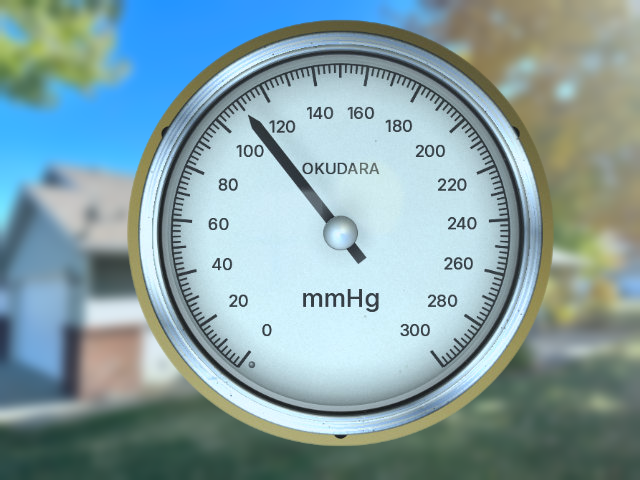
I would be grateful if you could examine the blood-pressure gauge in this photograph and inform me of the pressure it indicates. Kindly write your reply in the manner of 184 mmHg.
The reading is 110 mmHg
